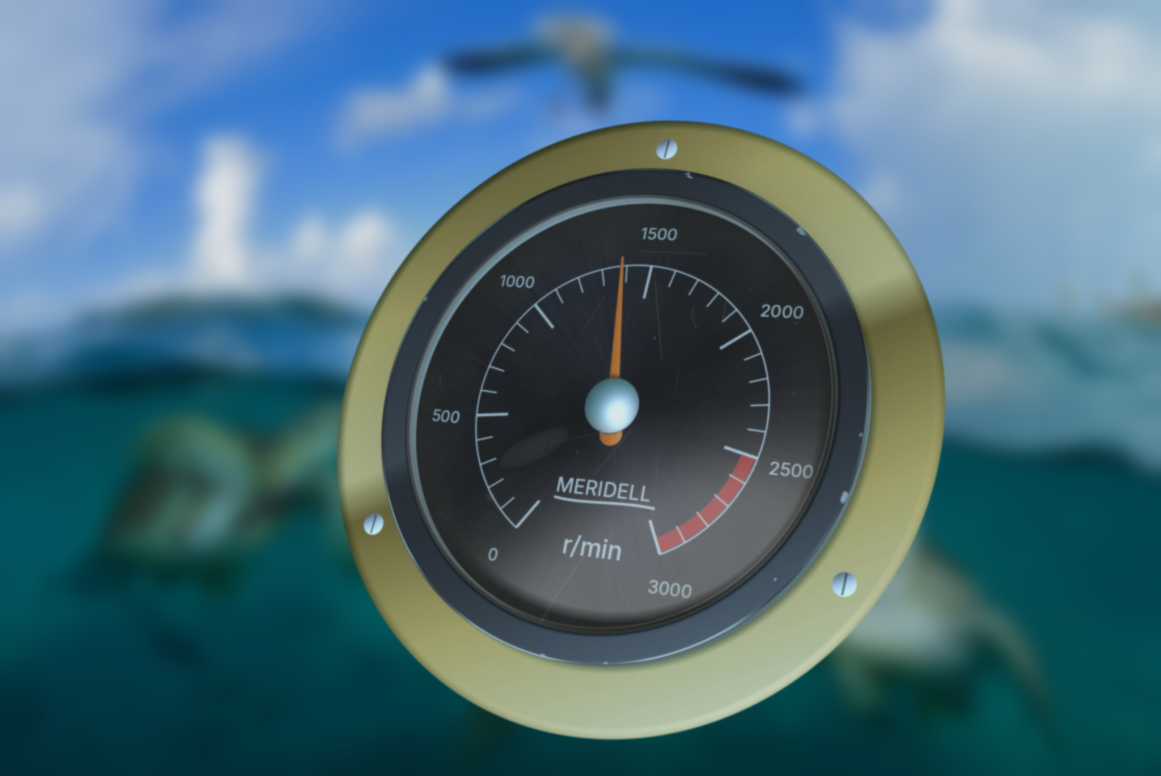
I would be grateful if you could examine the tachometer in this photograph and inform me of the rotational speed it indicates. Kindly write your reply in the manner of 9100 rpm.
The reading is 1400 rpm
